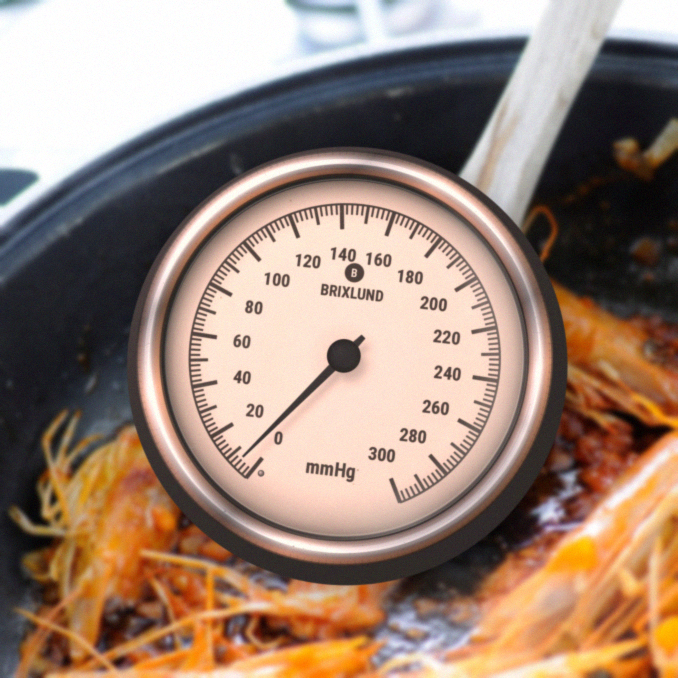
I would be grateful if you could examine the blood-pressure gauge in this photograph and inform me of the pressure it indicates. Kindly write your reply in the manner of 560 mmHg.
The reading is 6 mmHg
